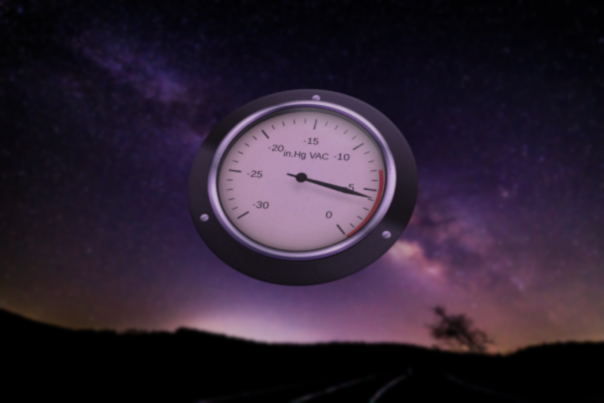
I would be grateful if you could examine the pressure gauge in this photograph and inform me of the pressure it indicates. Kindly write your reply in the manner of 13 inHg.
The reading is -4 inHg
